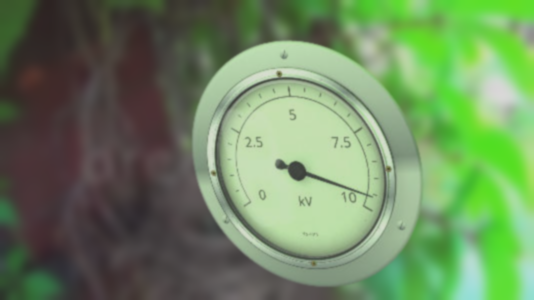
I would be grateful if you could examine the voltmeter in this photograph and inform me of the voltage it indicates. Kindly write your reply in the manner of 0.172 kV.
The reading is 9.5 kV
